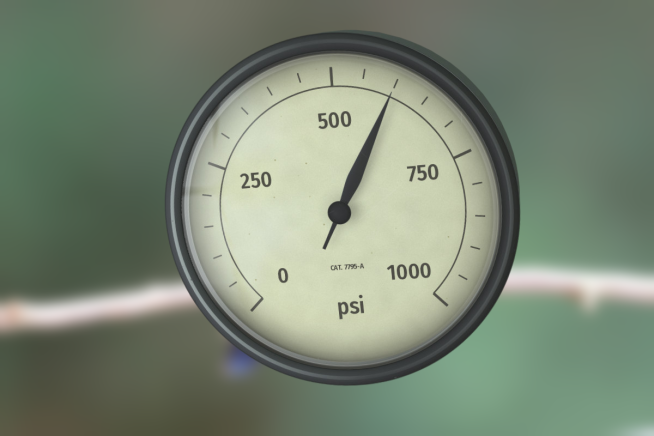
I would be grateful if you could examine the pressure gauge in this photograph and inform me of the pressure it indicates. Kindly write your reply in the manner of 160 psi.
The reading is 600 psi
